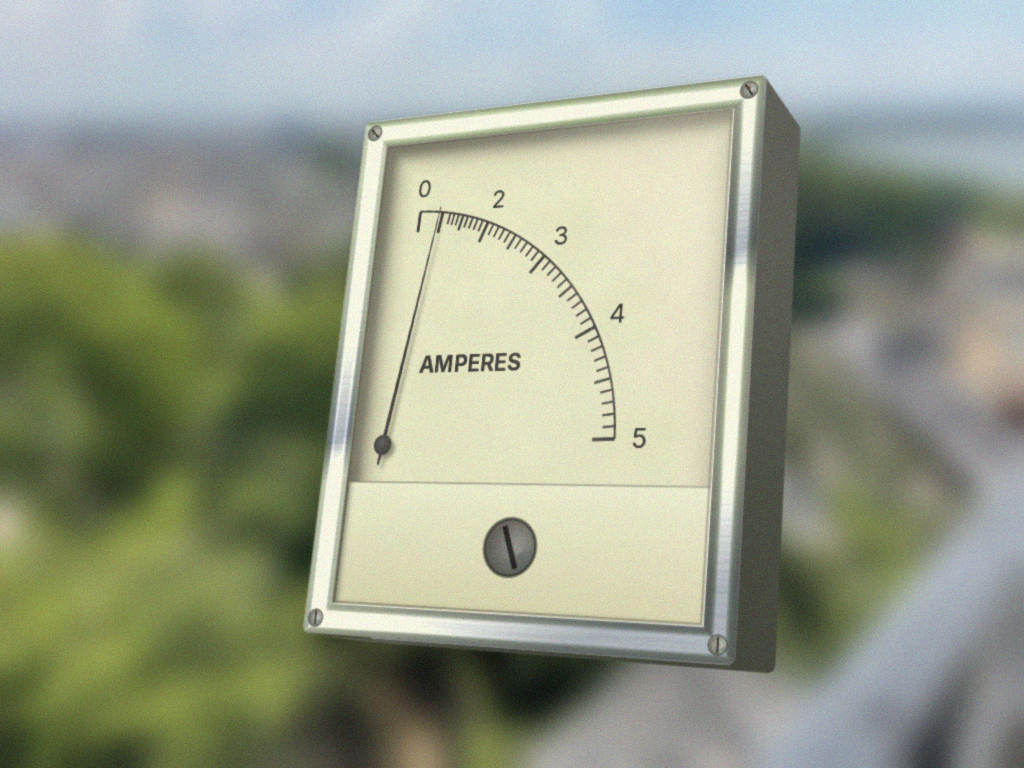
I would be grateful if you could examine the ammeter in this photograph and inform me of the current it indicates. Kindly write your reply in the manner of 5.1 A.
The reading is 1 A
